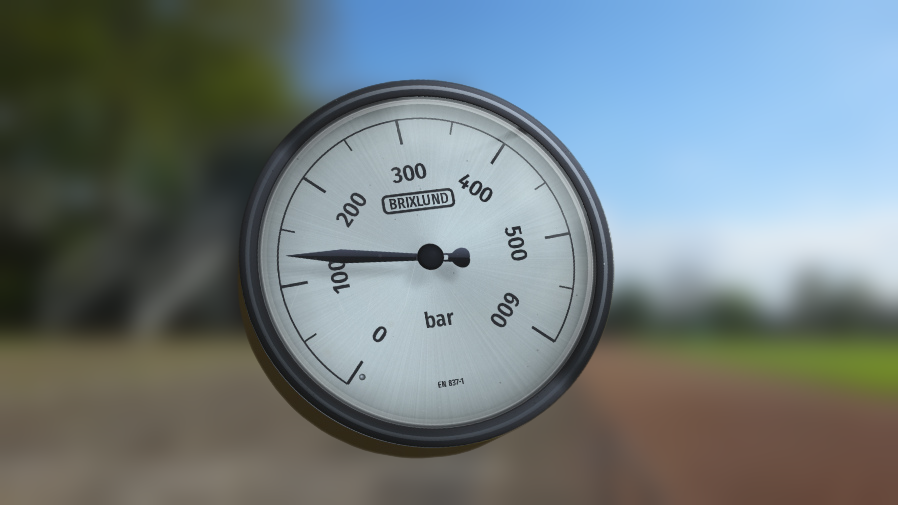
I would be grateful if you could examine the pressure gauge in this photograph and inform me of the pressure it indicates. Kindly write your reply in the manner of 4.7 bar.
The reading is 125 bar
